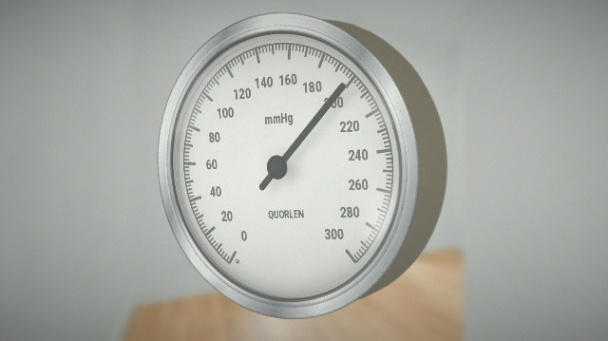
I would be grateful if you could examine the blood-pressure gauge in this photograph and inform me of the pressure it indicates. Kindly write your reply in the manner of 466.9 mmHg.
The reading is 200 mmHg
